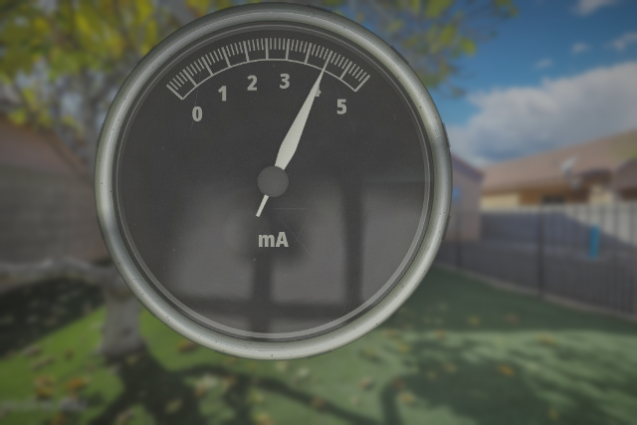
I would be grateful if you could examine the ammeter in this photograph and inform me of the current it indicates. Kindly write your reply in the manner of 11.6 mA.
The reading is 4 mA
